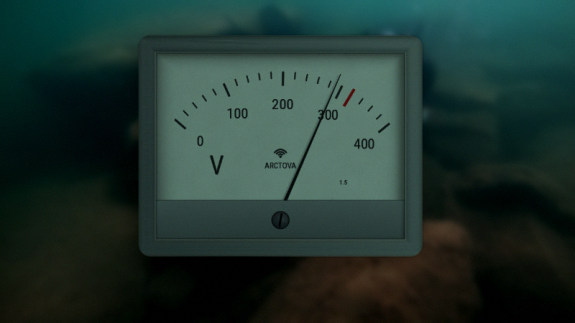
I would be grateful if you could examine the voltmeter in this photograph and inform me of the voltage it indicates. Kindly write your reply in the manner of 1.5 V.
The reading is 290 V
